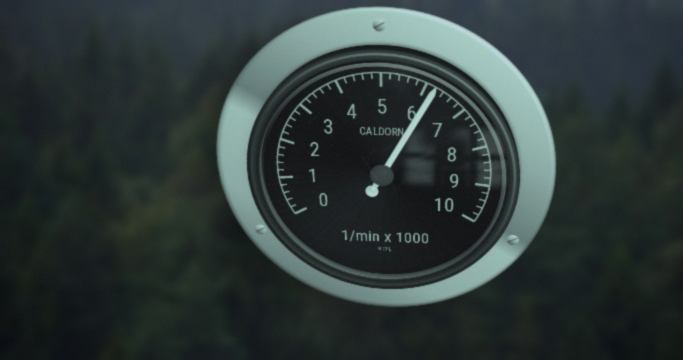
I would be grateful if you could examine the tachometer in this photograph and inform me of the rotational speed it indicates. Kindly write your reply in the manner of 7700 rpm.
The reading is 6200 rpm
